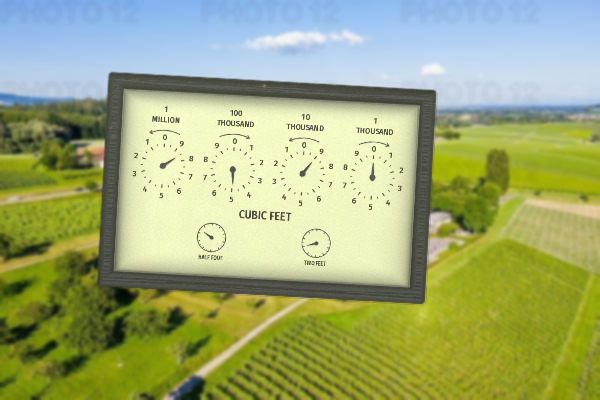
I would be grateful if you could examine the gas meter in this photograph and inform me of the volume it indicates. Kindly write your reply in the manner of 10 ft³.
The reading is 849000 ft³
